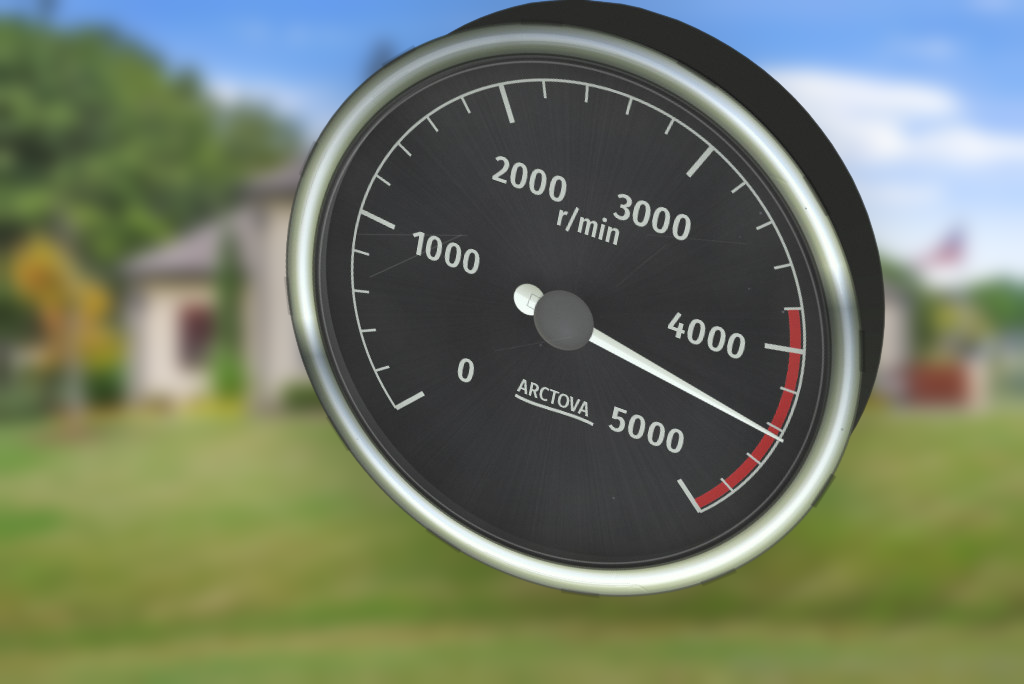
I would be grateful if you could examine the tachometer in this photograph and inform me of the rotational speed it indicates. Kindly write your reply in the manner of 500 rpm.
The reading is 4400 rpm
